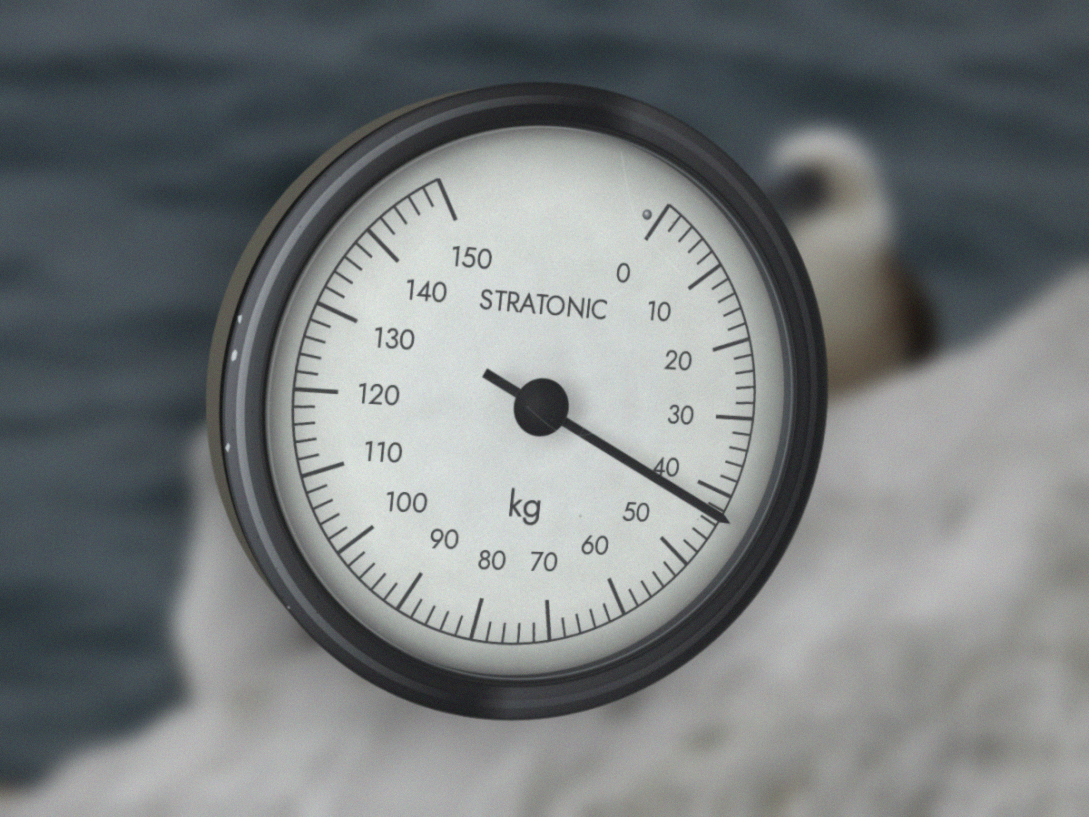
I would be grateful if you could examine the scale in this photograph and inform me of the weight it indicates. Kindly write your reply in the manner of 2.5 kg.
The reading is 43 kg
